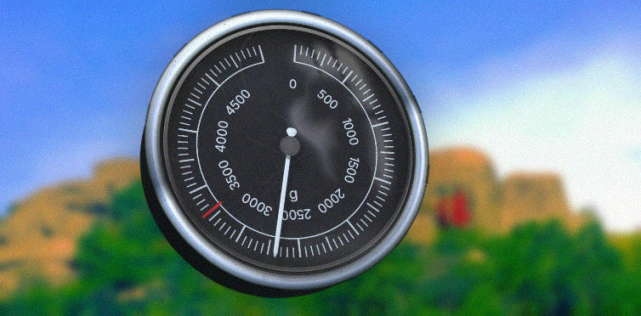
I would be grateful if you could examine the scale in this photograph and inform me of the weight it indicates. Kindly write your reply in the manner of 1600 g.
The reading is 2700 g
